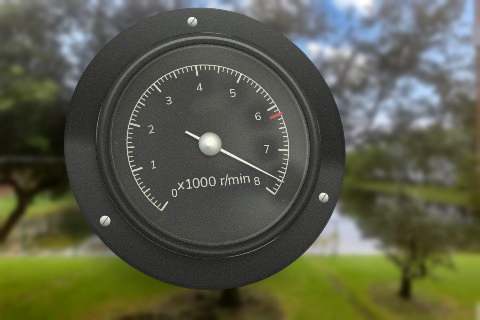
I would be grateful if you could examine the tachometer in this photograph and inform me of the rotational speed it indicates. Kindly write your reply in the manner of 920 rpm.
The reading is 7700 rpm
